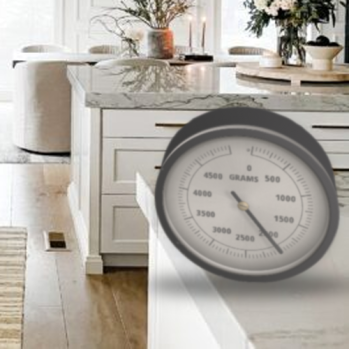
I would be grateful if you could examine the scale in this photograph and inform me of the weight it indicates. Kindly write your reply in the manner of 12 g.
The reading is 2000 g
